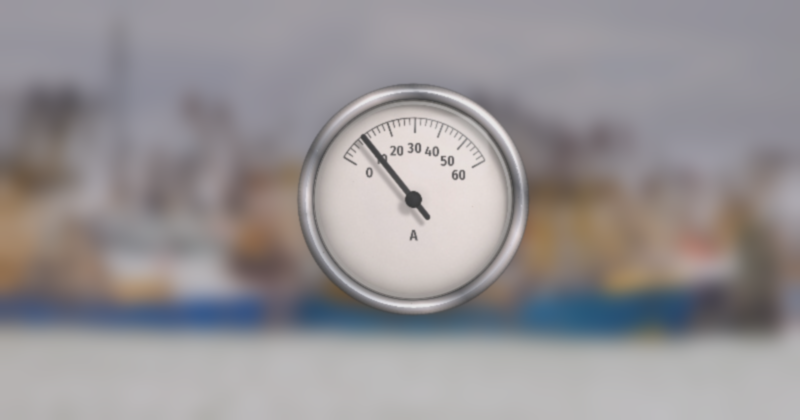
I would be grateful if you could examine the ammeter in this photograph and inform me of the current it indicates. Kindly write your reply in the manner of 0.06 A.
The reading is 10 A
